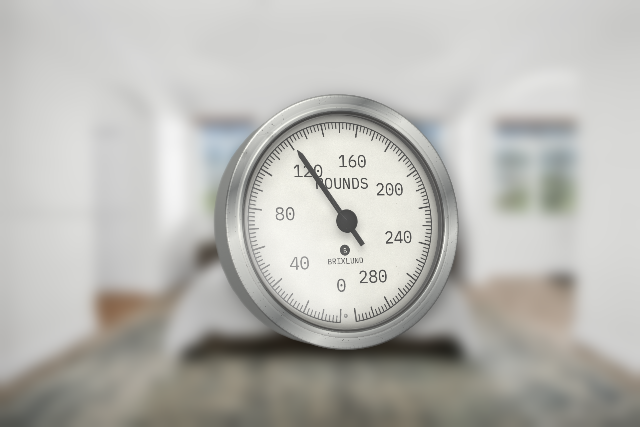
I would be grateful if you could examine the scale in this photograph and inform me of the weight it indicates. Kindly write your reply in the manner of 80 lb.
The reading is 120 lb
